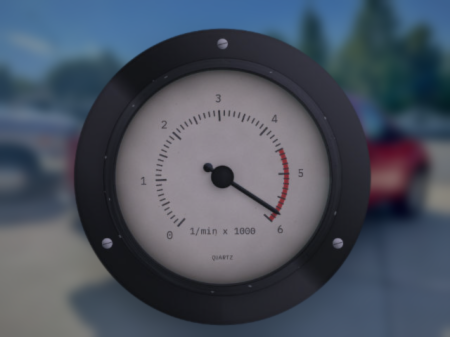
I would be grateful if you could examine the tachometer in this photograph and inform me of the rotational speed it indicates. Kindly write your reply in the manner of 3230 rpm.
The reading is 5800 rpm
